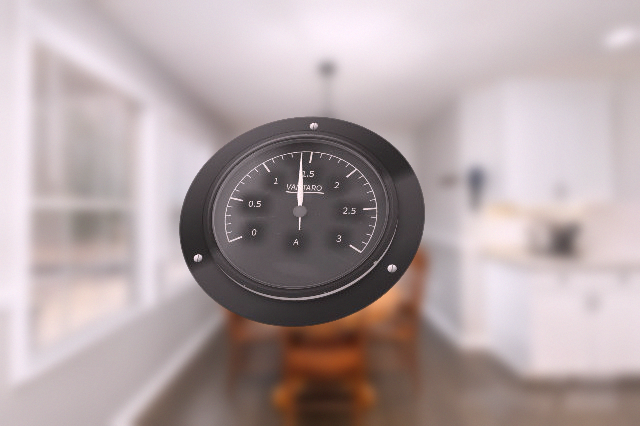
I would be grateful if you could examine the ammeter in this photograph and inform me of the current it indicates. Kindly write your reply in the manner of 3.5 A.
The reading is 1.4 A
